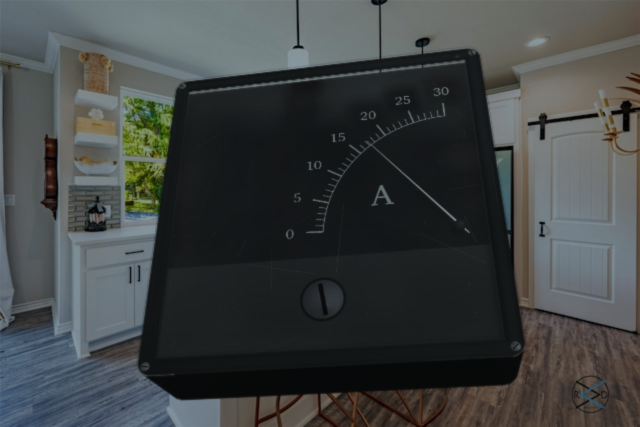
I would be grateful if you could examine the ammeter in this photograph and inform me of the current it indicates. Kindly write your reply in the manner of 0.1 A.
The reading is 17 A
